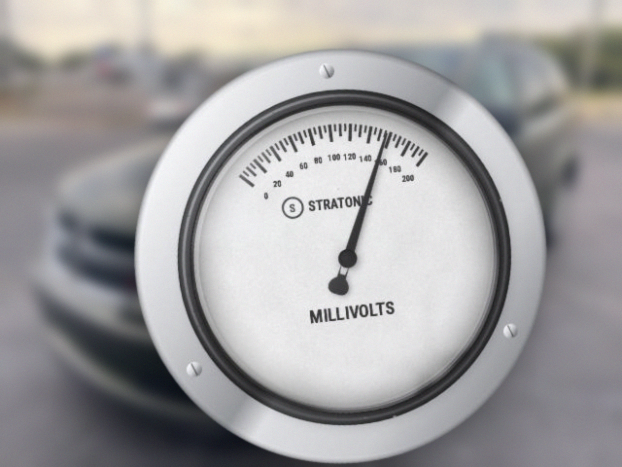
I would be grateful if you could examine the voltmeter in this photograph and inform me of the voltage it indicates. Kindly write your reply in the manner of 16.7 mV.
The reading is 155 mV
